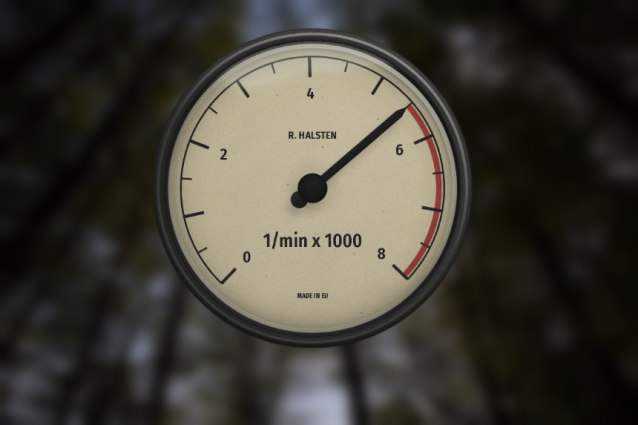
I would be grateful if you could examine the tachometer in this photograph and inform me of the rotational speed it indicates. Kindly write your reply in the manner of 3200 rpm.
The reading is 5500 rpm
